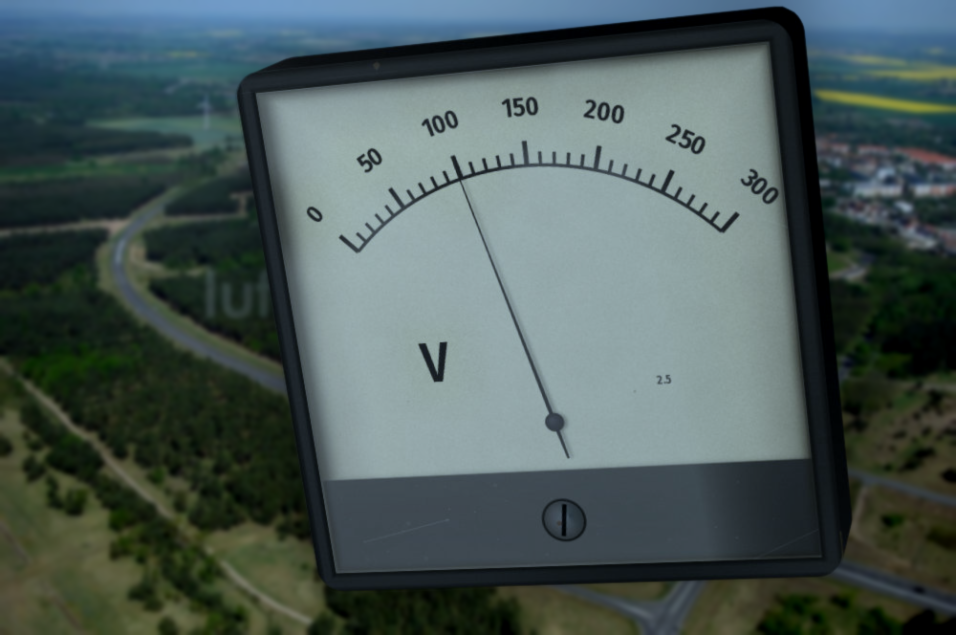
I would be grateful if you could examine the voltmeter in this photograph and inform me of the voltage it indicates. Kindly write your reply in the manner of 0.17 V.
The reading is 100 V
